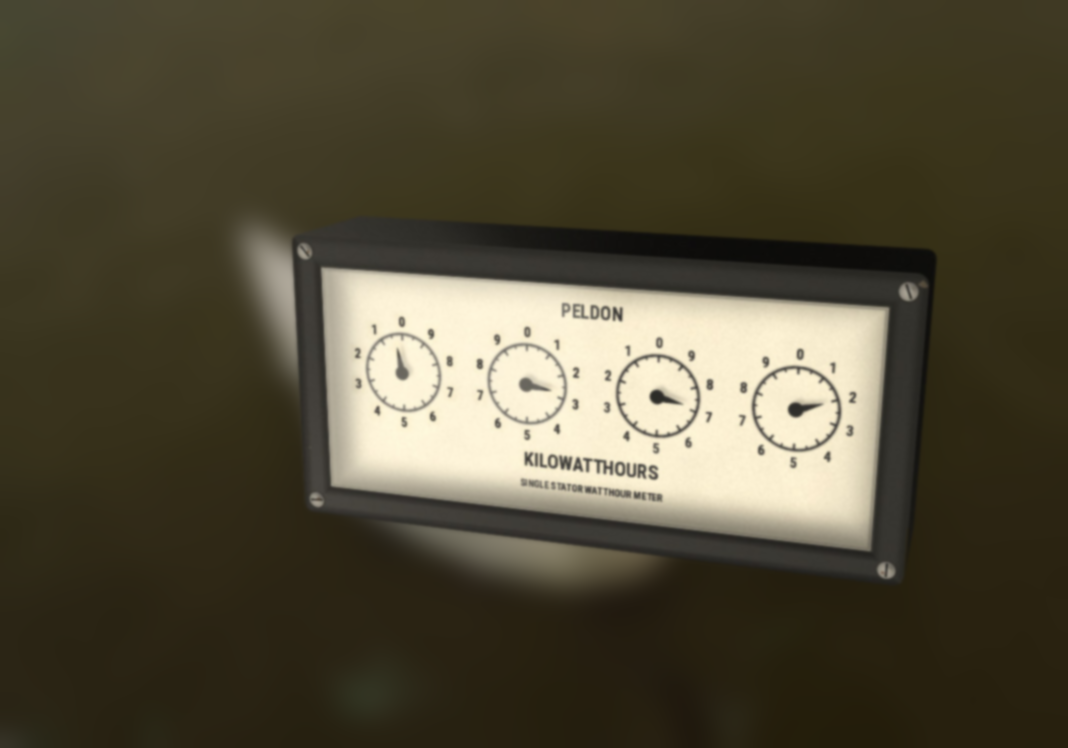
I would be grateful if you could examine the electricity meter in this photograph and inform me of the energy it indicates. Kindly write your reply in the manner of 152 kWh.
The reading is 272 kWh
